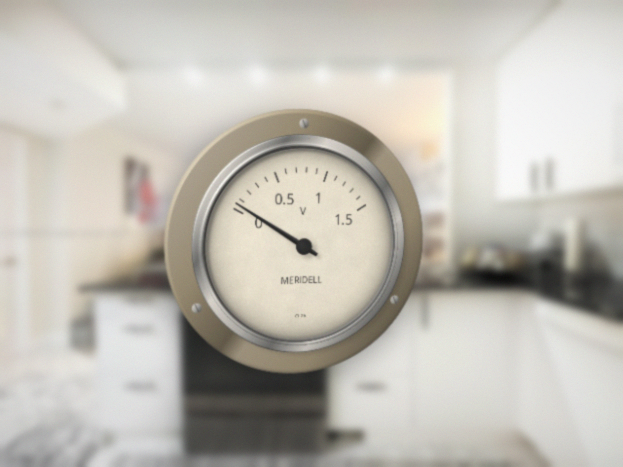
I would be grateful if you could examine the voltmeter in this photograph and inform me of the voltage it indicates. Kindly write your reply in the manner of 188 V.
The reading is 0.05 V
